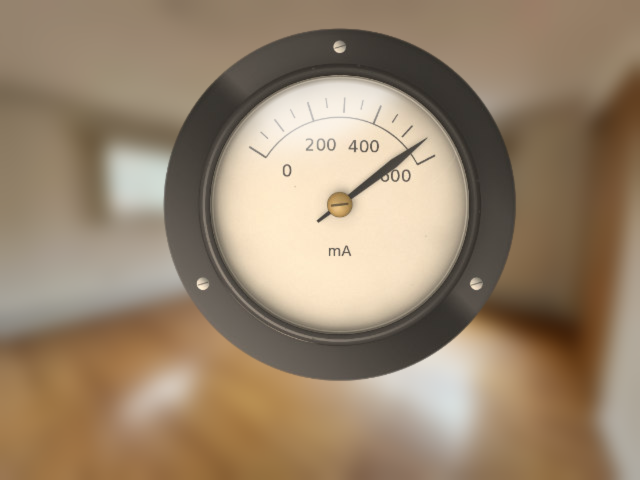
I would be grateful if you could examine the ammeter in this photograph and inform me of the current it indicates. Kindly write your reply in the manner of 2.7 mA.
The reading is 550 mA
